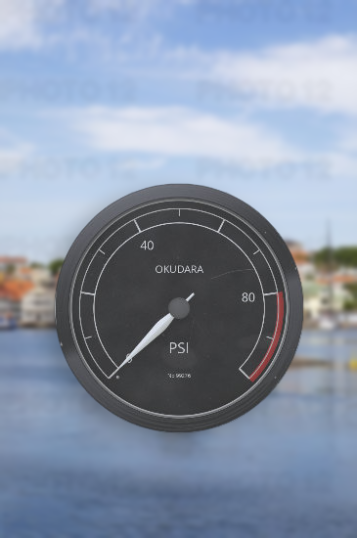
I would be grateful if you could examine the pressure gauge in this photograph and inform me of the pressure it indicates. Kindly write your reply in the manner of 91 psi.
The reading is 0 psi
